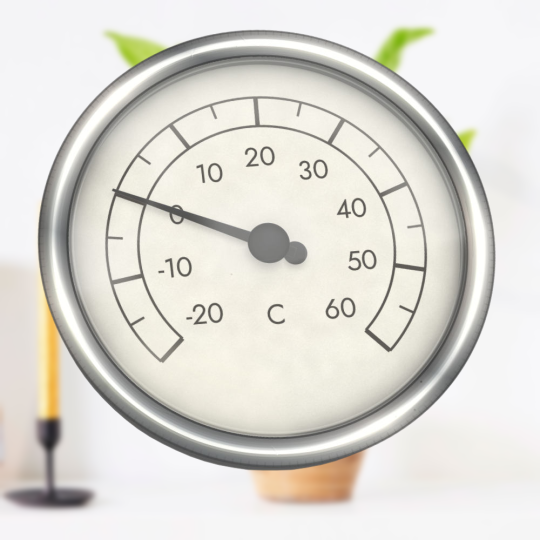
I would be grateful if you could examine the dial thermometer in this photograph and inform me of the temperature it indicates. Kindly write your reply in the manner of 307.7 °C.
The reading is 0 °C
